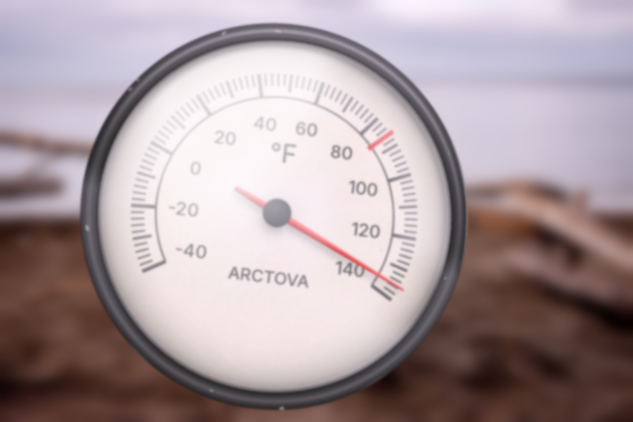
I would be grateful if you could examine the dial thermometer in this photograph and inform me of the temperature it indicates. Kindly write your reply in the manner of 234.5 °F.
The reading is 136 °F
